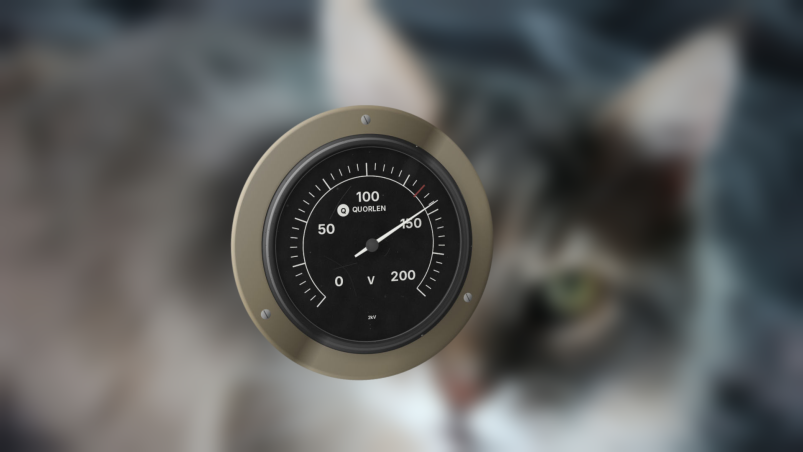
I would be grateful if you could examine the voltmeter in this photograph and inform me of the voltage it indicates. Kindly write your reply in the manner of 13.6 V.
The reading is 145 V
